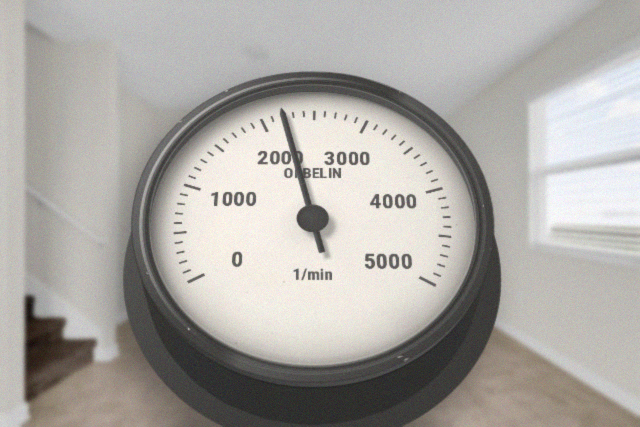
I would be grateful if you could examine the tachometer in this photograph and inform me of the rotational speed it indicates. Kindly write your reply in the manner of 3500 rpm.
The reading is 2200 rpm
